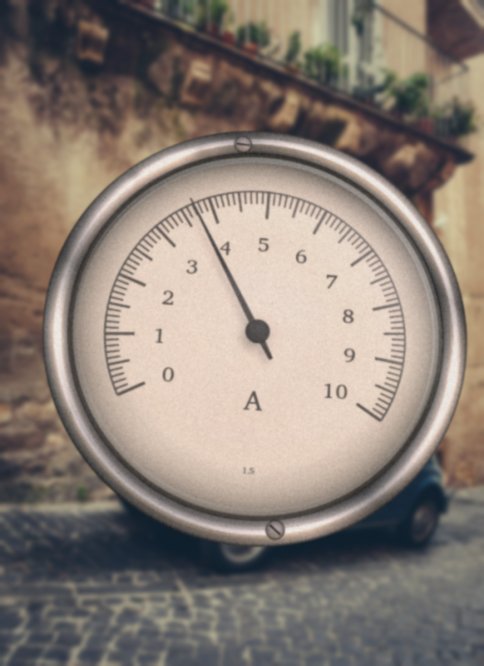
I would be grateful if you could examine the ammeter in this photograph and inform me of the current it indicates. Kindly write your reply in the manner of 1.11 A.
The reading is 3.7 A
